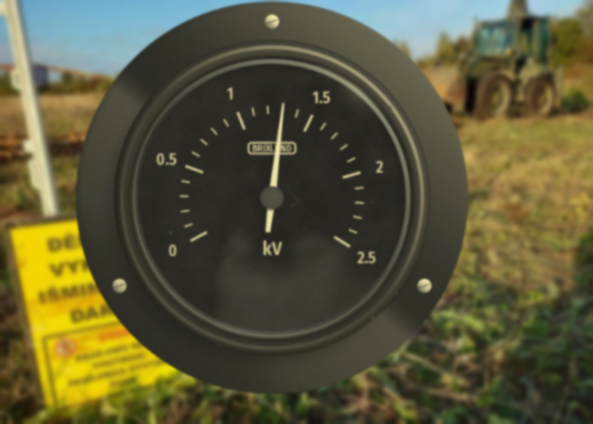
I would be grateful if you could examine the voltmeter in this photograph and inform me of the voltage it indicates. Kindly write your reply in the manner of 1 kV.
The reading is 1.3 kV
